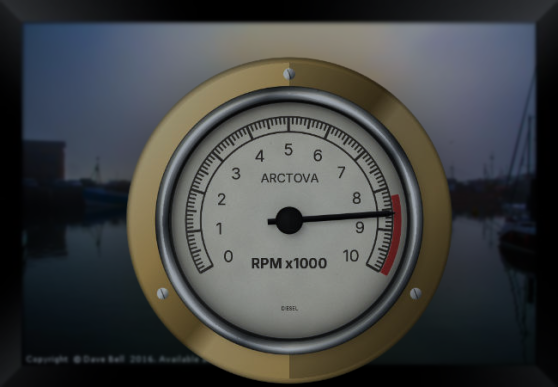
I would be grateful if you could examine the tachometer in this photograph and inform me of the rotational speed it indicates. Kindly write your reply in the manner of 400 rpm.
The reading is 8600 rpm
